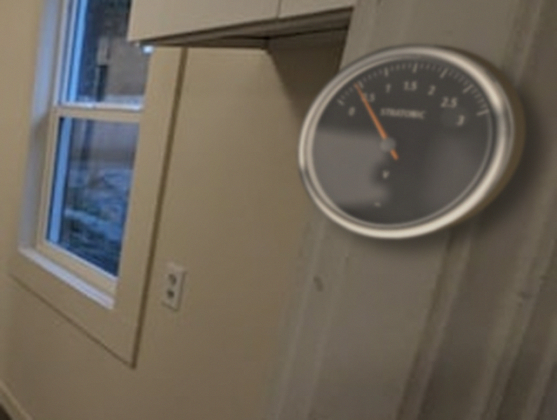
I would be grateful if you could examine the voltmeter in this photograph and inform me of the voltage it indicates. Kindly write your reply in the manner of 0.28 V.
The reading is 0.5 V
